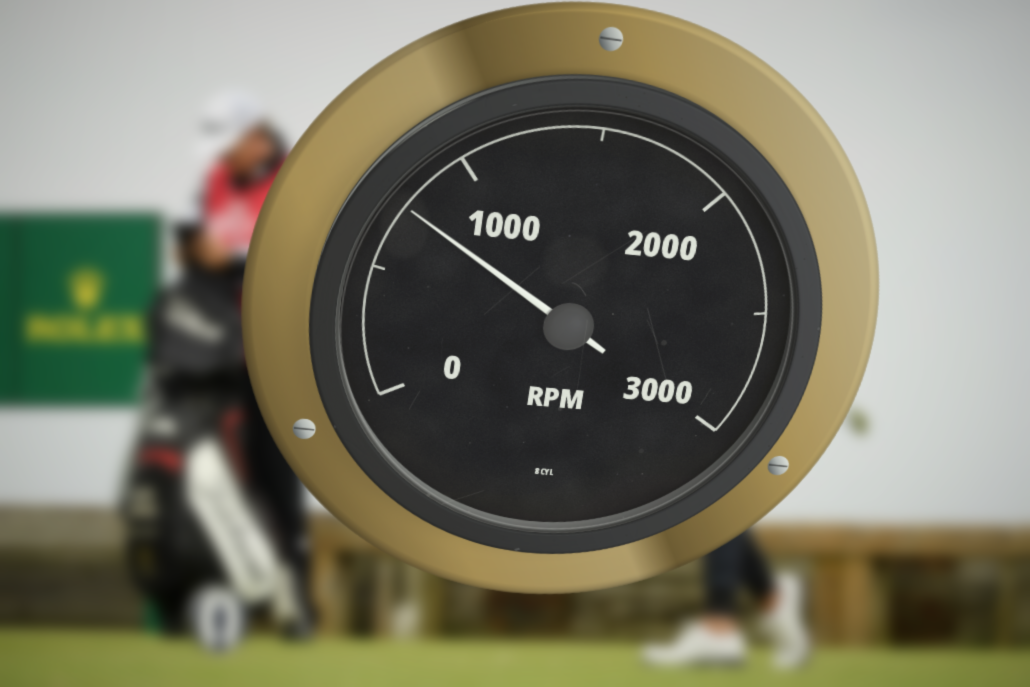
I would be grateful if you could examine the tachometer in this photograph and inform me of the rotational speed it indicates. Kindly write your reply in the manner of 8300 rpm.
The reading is 750 rpm
